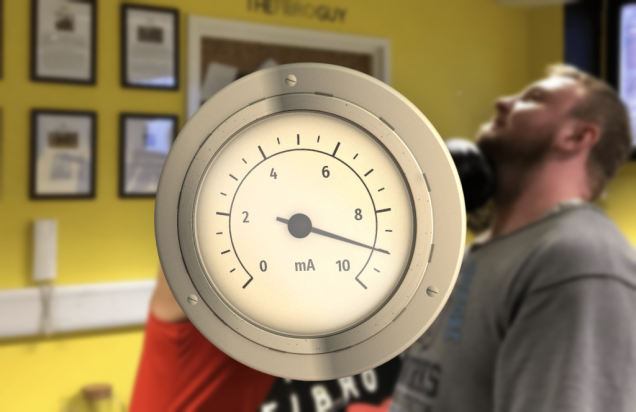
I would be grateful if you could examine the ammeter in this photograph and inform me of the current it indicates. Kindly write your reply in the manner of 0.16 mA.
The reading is 9 mA
